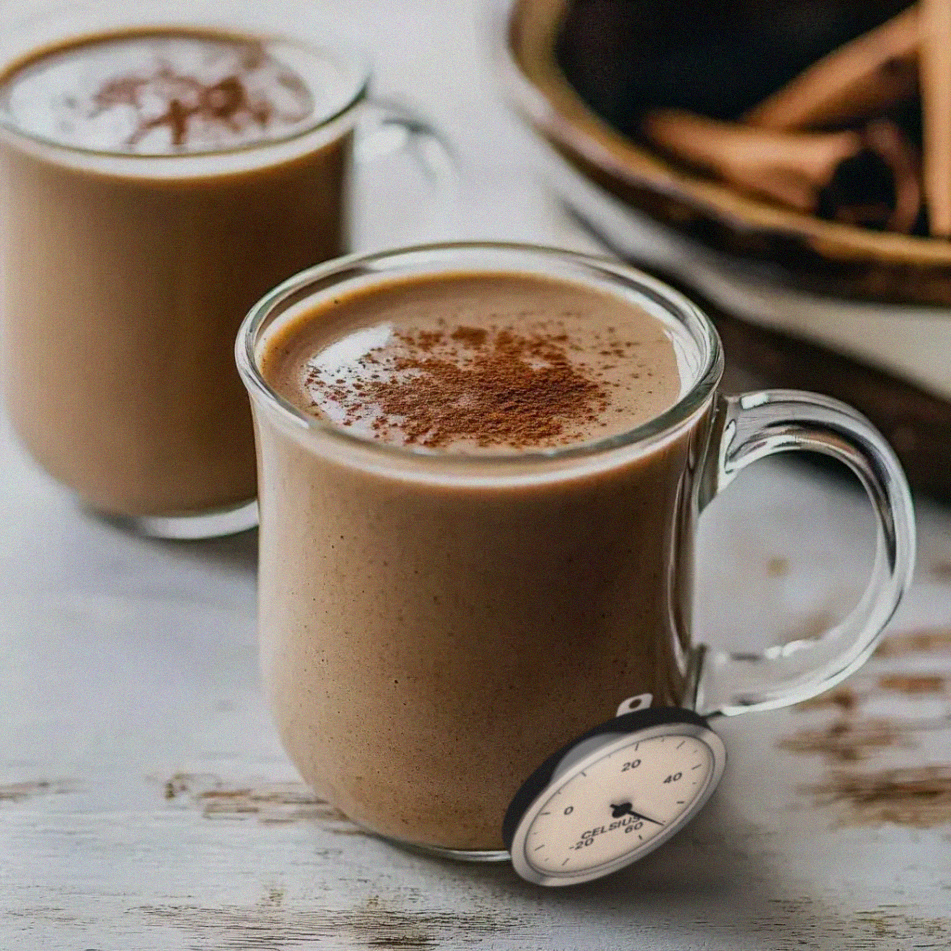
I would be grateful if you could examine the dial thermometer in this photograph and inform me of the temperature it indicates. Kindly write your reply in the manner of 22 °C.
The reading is 55 °C
